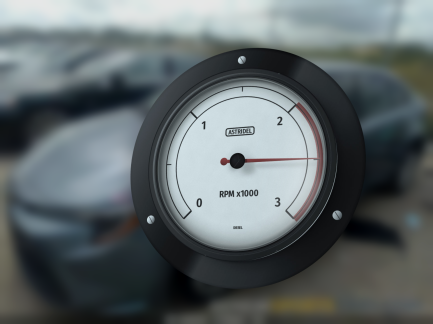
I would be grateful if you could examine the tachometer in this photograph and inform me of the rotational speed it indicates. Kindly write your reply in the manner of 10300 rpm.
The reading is 2500 rpm
